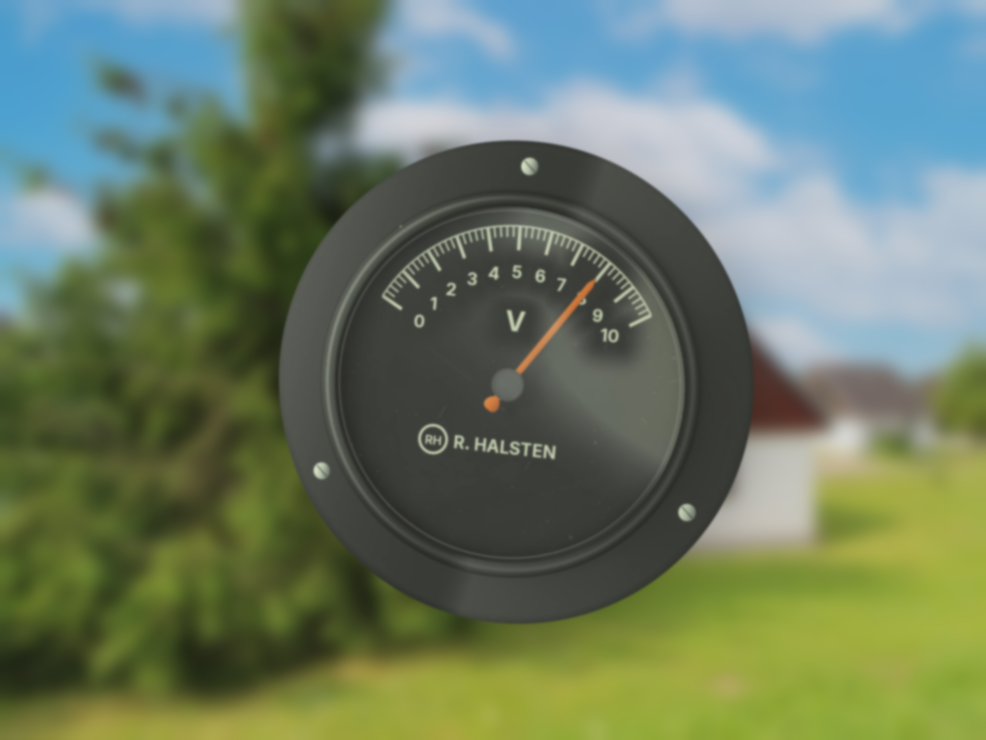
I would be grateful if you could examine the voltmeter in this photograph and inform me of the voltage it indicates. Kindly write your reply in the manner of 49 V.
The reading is 8 V
